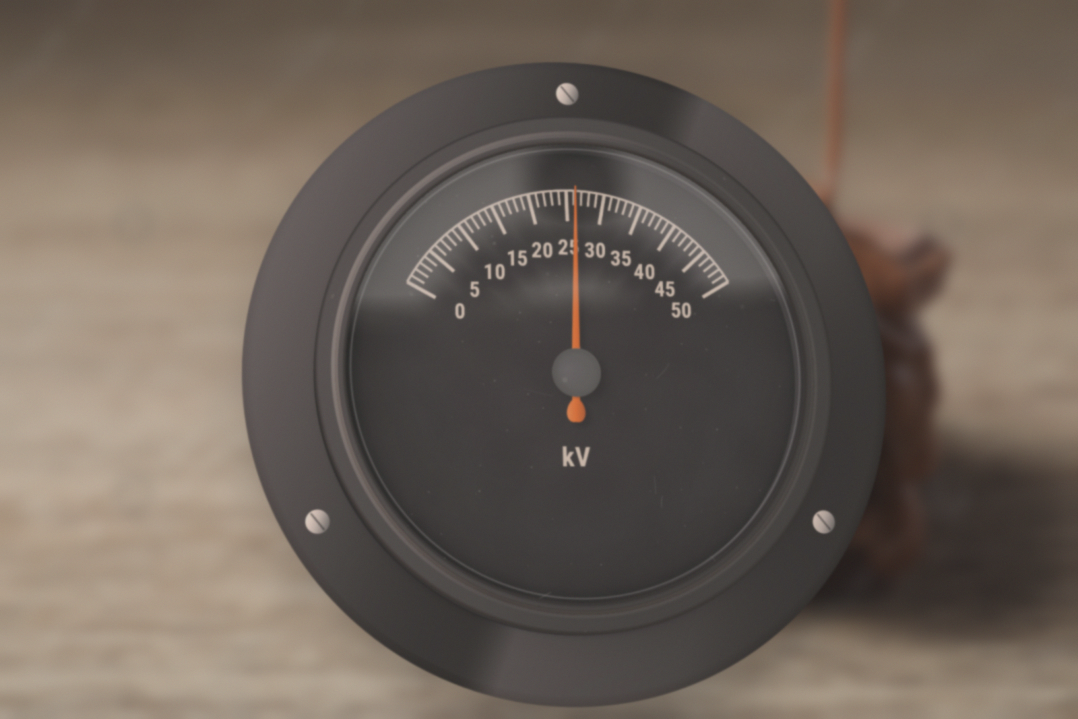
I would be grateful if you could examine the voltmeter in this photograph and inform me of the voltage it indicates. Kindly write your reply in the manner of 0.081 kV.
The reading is 26 kV
